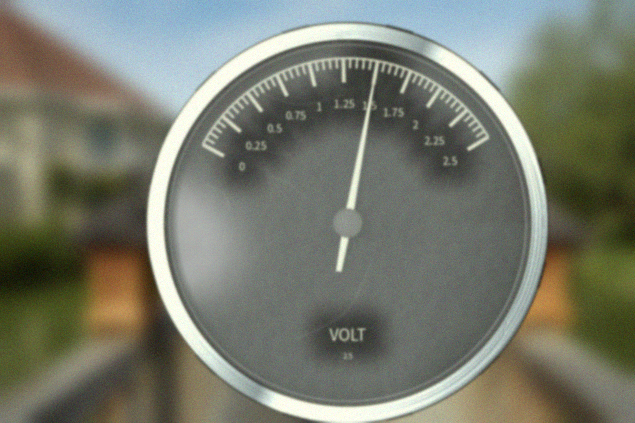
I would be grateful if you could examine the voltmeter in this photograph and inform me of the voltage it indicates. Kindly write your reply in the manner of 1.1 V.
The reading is 1.5 V
